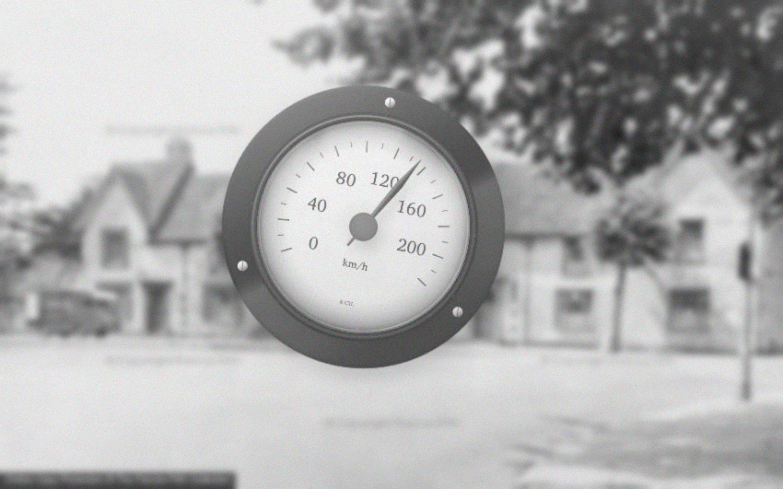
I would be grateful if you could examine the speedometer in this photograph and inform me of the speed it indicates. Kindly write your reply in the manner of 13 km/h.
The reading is 135 km/h
